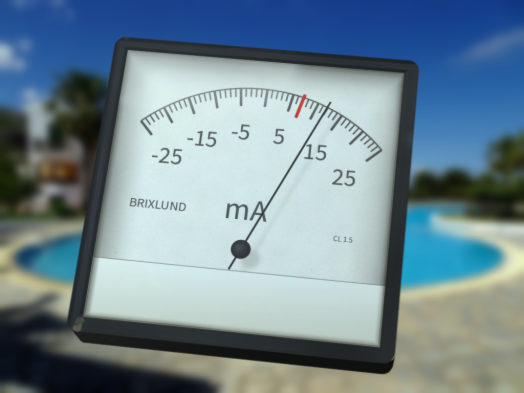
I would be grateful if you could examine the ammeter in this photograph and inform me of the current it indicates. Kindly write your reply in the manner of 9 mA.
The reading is 12 mA
